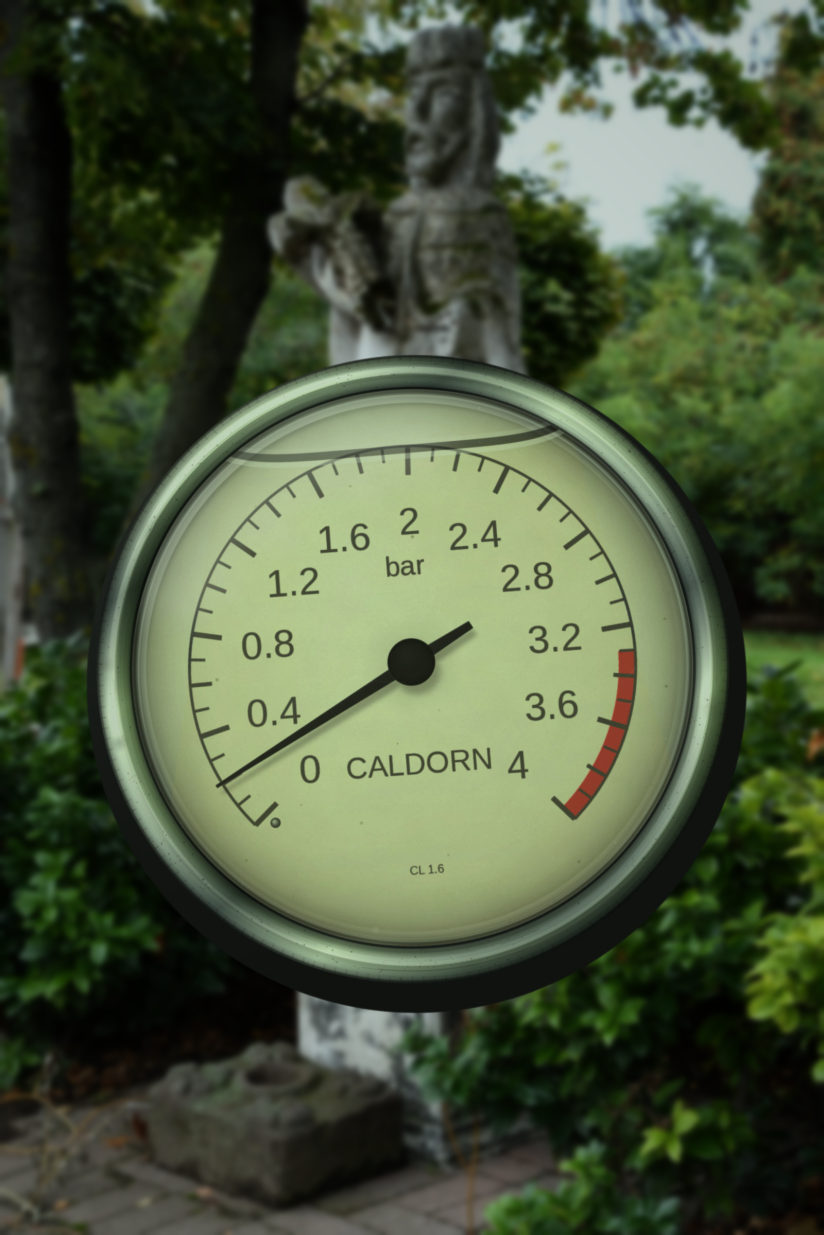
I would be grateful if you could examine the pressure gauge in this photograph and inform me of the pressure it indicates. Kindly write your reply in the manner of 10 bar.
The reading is 0.2 bar
